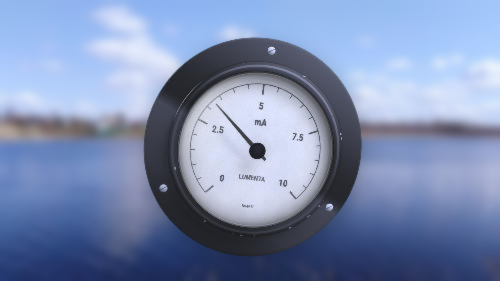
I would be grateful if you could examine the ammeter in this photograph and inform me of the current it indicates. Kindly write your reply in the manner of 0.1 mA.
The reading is 3.25 mA
